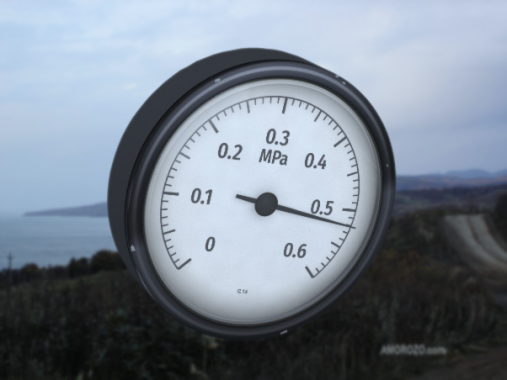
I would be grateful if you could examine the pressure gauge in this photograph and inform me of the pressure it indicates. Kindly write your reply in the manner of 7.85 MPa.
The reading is 0.52 MPa
